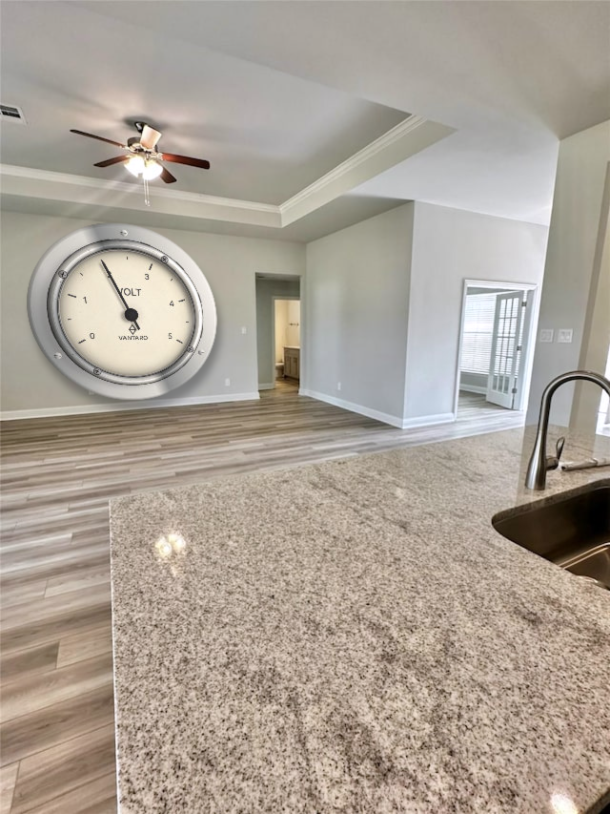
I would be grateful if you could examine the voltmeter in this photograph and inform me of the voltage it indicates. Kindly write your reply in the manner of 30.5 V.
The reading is 2 V
